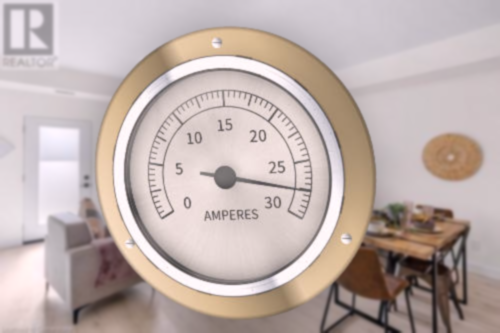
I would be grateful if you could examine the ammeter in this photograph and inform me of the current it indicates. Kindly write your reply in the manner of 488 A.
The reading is 27.5 A
